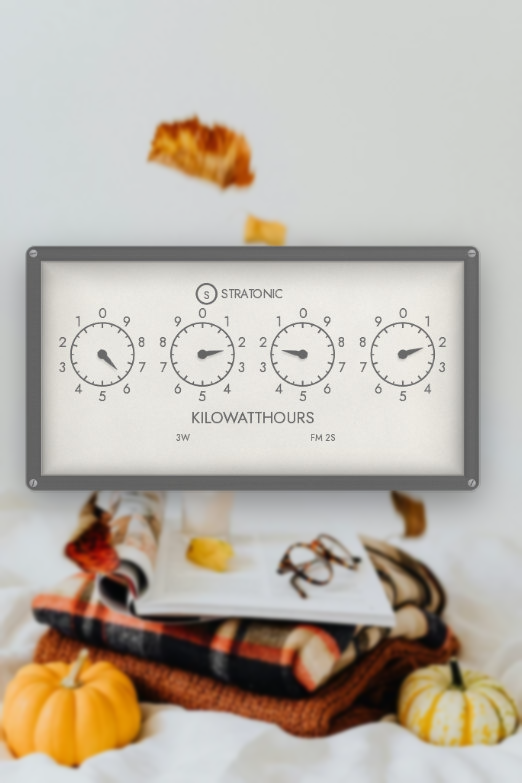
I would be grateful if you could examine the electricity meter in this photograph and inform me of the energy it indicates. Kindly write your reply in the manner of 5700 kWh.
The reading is 6222 kWh
